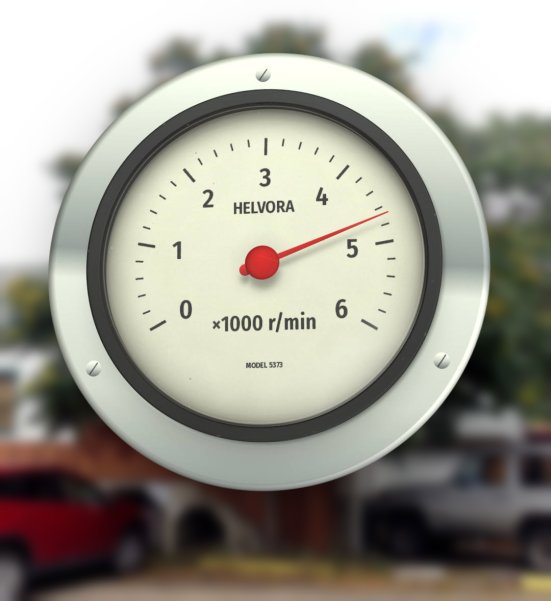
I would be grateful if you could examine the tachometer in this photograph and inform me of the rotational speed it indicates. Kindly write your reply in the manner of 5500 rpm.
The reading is 4700 rpm
